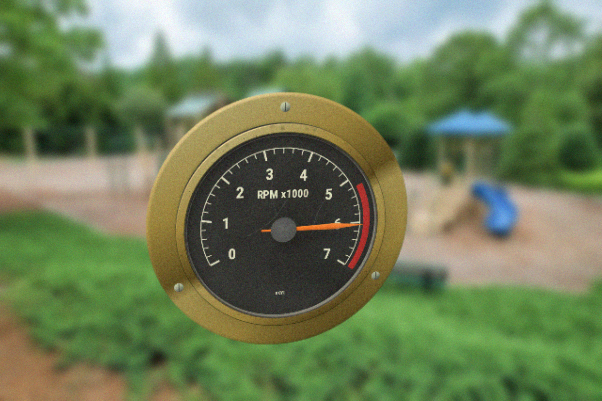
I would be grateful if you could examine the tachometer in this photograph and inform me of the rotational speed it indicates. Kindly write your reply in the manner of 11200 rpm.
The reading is 6000 rpm
